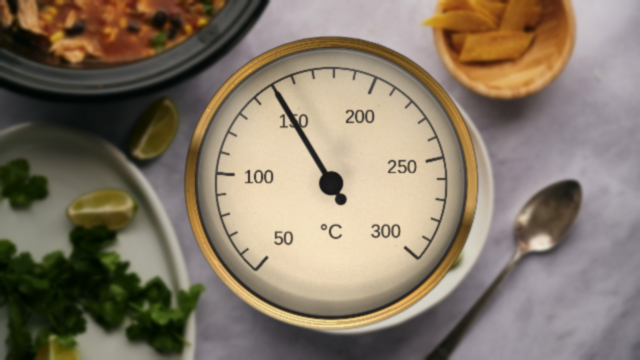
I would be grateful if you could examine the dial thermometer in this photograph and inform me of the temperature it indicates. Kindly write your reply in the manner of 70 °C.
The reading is 150 °C
